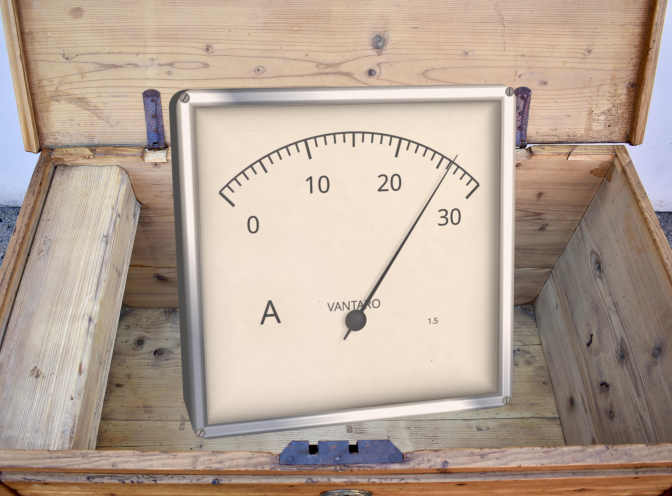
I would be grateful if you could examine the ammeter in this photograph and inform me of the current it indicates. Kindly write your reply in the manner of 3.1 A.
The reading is 26 A
